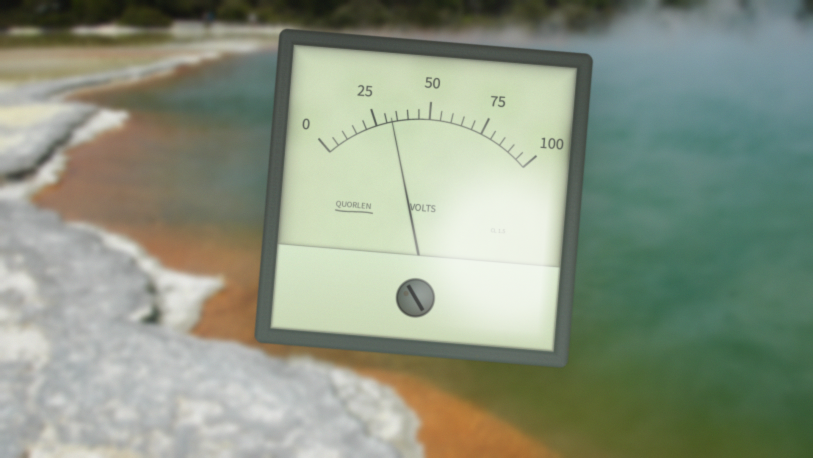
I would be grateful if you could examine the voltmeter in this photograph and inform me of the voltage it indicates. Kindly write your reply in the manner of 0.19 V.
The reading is 32.5 V
